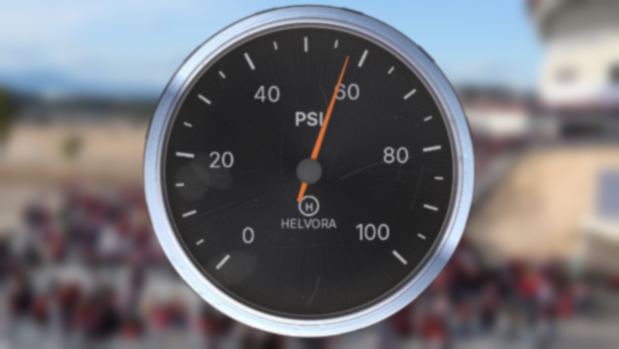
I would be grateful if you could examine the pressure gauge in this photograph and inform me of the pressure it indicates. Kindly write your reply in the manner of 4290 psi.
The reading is 57.5 psi
